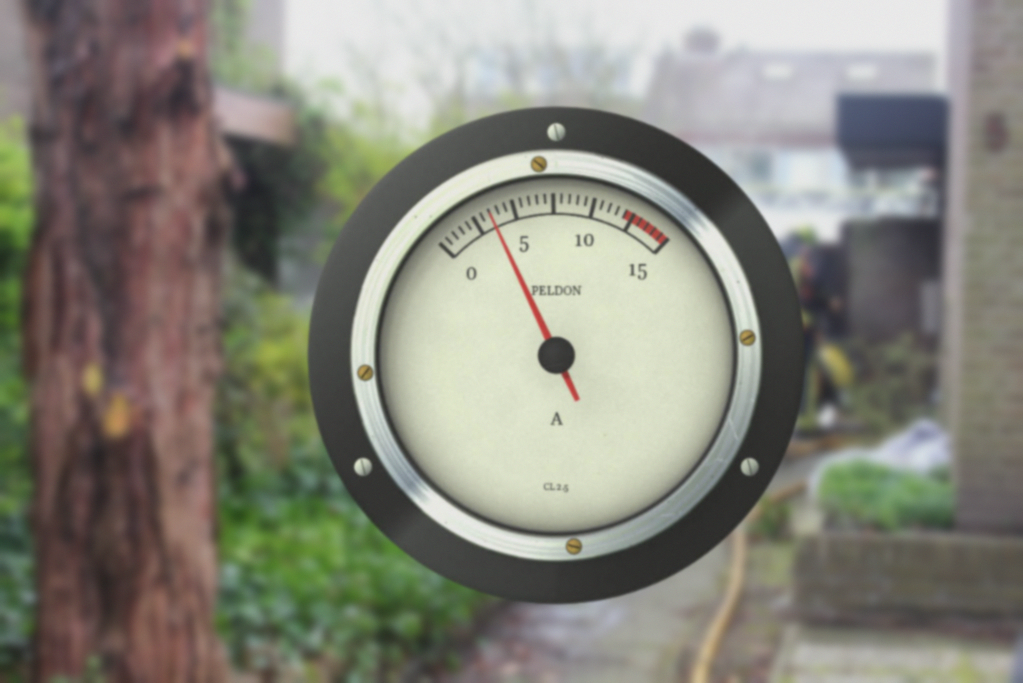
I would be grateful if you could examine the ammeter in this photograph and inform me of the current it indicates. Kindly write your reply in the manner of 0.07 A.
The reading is 3.5 A
